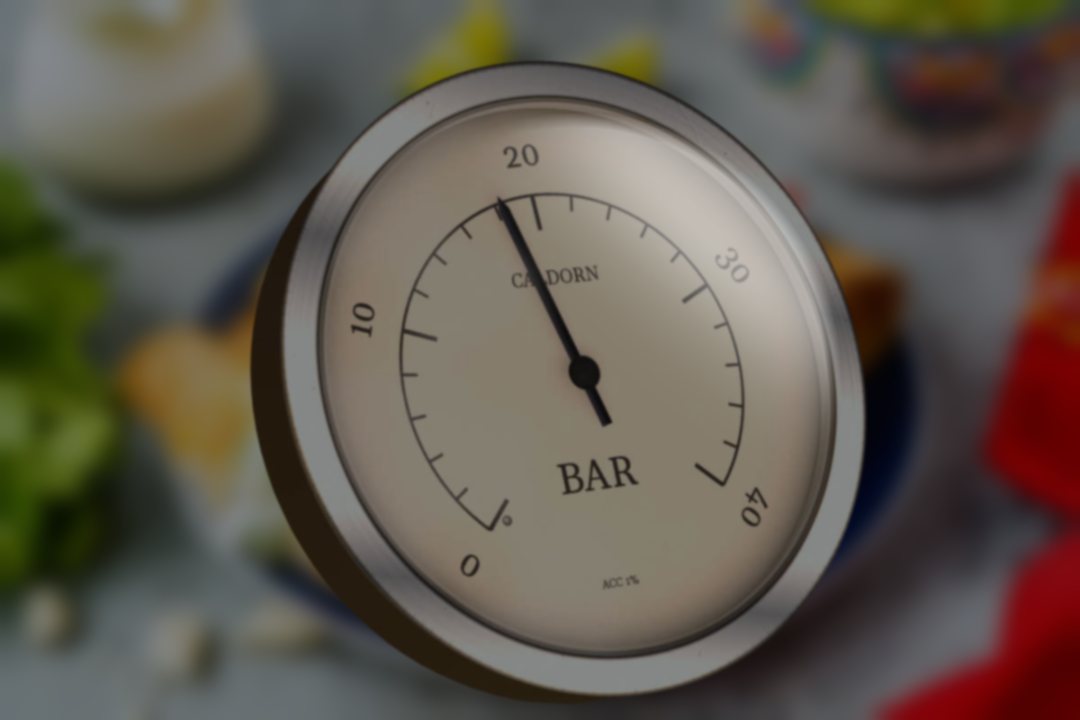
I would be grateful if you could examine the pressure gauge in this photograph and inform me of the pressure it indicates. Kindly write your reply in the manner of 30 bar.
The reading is 18 bar
